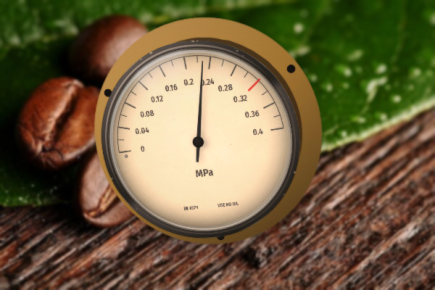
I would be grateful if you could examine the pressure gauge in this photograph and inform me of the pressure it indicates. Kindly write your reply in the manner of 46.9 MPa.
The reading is 0.23 MPa
